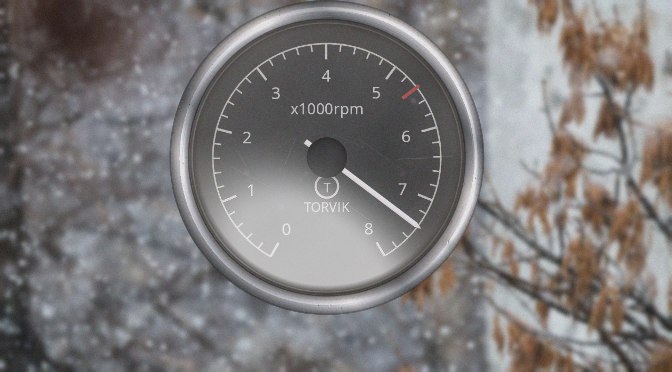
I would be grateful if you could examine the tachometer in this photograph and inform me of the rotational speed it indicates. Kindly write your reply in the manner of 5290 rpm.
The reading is 7400 rpm
